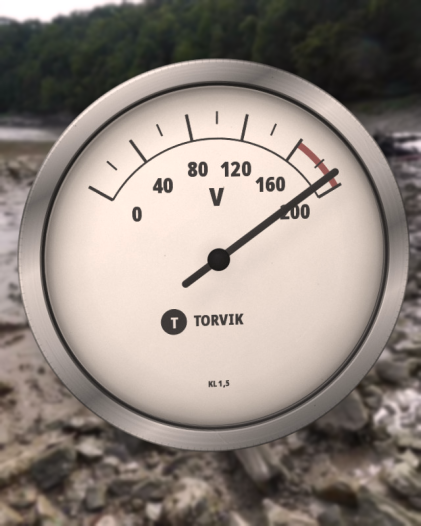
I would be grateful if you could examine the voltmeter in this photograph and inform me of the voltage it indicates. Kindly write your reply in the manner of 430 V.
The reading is 190 V
